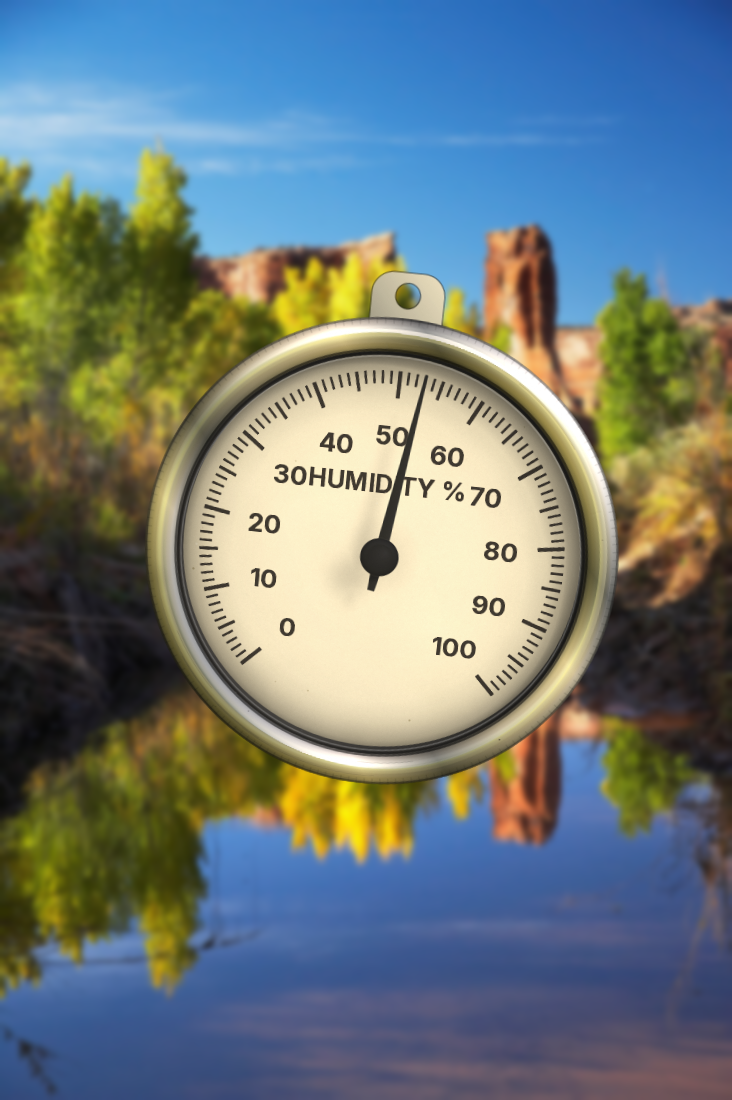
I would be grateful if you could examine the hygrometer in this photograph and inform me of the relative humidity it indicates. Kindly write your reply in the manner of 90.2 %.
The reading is 53 %
